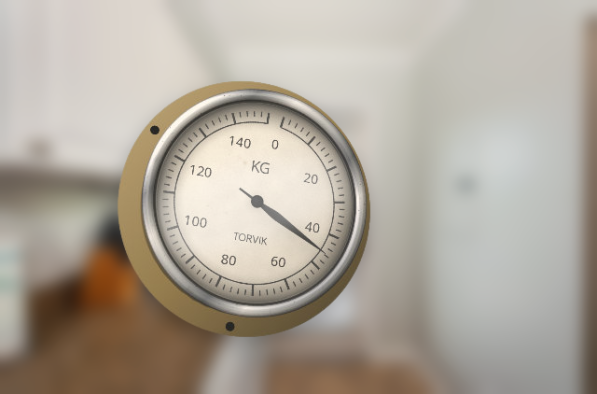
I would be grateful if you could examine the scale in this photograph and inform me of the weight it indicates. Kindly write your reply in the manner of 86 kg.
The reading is 46 kg
